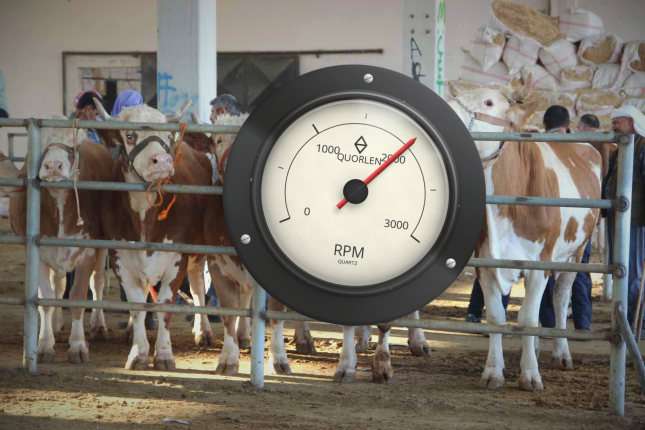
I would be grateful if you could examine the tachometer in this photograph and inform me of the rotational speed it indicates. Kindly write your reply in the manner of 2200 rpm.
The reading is 2000 rpm
